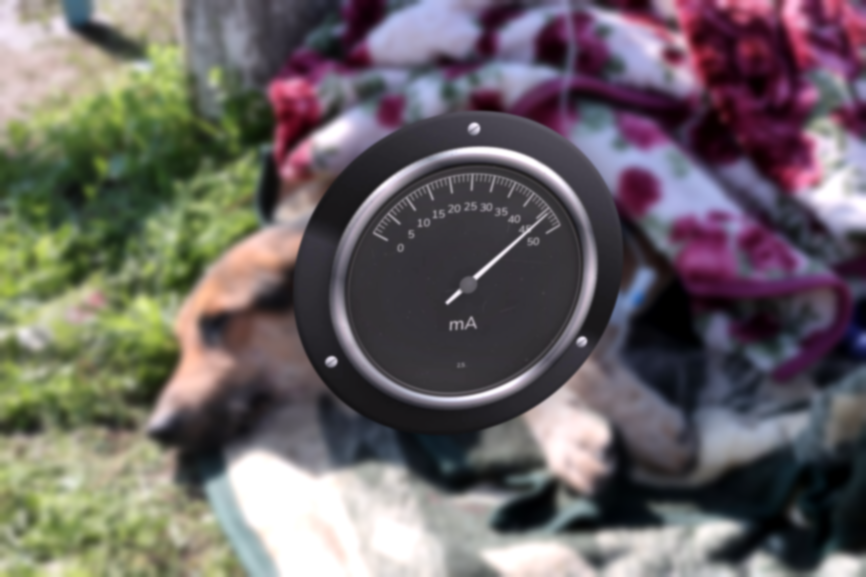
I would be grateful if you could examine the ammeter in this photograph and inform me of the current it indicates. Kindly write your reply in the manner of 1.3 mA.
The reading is 45 mA
